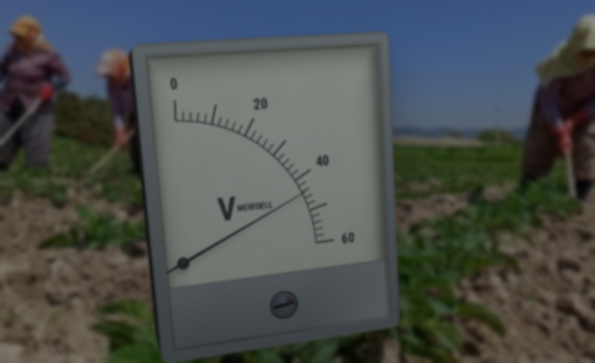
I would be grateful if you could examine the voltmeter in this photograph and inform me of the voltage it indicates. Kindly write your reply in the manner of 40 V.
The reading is 44 V
